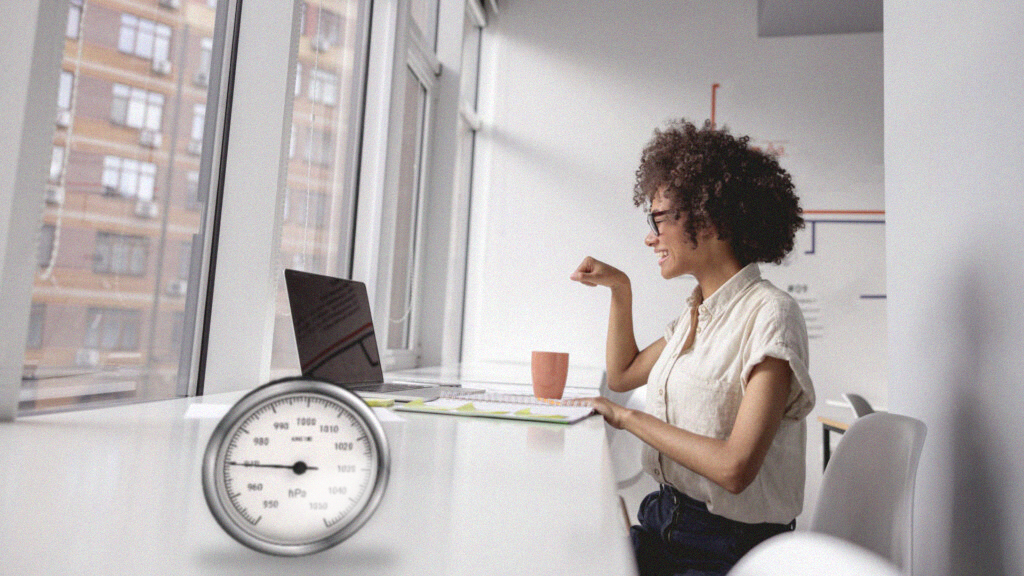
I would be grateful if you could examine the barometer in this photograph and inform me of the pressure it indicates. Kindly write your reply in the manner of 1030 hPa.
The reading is 970 hPa
